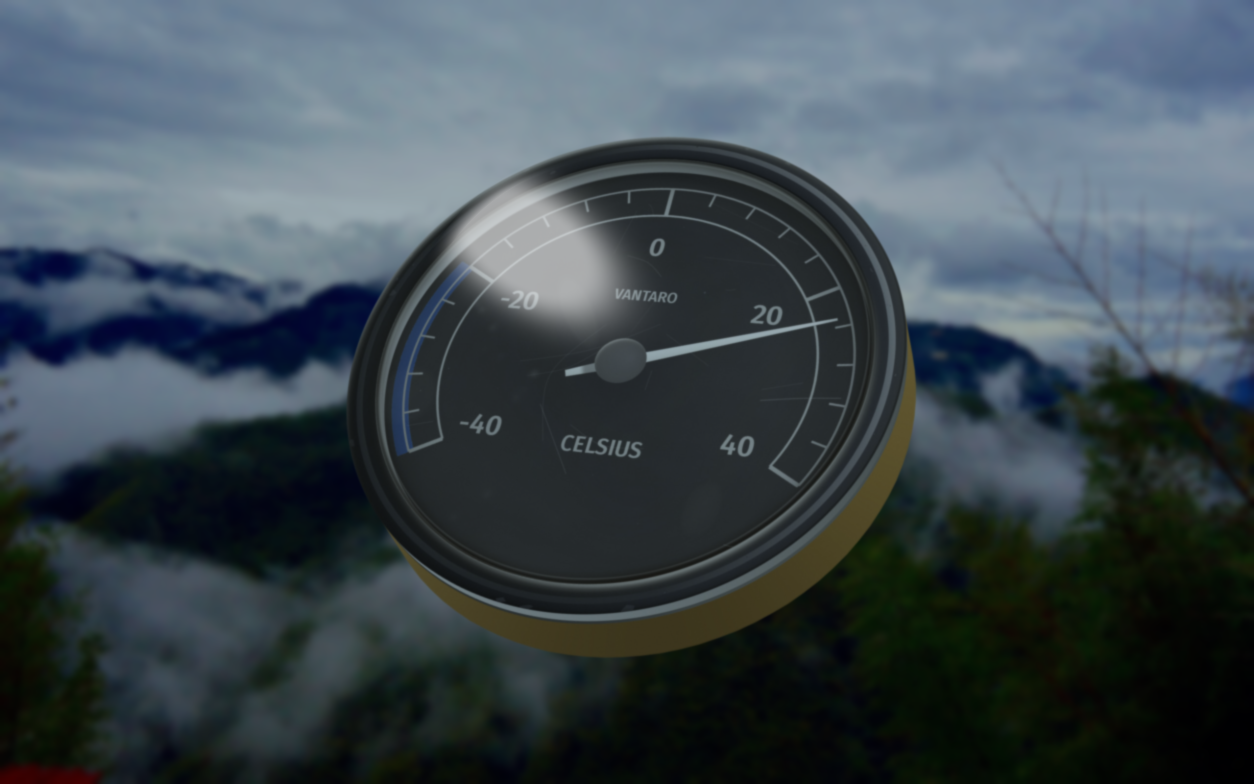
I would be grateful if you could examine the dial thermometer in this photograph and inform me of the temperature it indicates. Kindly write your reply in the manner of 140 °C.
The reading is 24 °C
